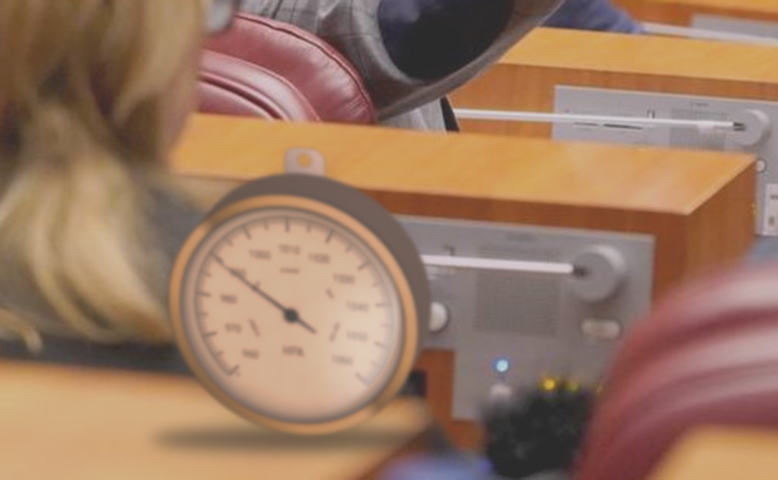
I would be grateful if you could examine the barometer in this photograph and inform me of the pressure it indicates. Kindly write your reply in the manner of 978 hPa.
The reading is 990 hPa
